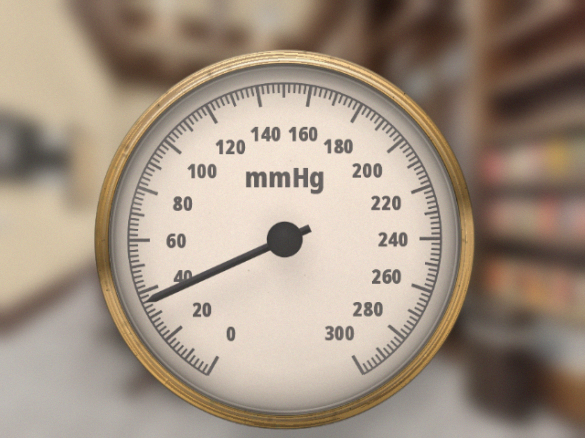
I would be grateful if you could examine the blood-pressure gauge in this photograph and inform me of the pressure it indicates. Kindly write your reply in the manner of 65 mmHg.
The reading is 36 mmHg
